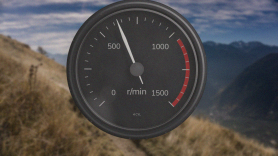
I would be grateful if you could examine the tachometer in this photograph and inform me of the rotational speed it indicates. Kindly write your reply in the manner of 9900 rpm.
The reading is 625 rpm
